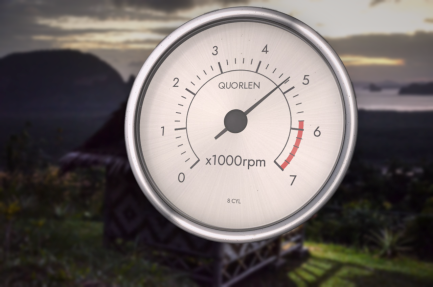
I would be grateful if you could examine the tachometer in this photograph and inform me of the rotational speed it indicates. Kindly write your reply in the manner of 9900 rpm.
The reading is 4800 rpm
